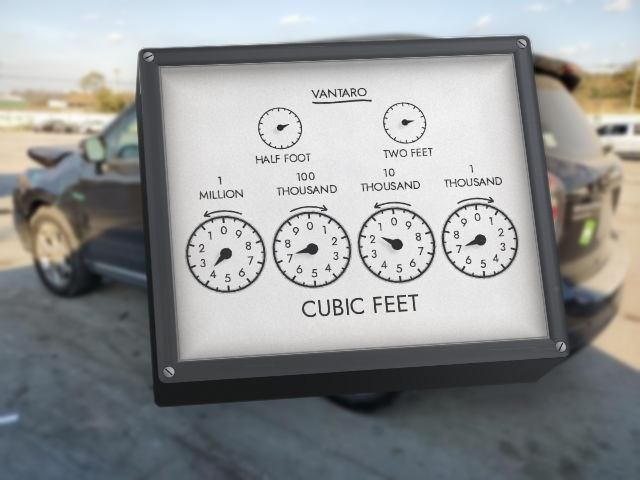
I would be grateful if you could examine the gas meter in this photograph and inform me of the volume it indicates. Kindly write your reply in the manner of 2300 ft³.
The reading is 371700 ft³
